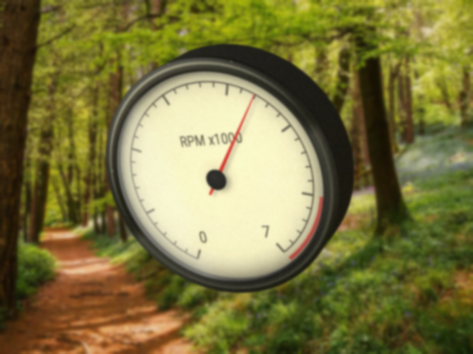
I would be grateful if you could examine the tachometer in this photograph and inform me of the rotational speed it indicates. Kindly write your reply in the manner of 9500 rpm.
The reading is 4400 rpm
